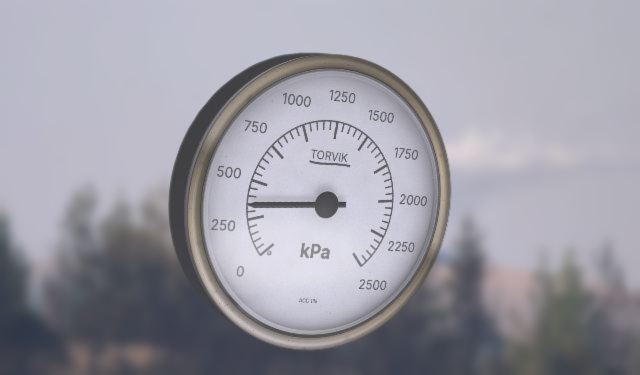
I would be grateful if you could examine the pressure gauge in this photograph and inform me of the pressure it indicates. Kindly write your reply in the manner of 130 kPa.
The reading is 350 kPa
